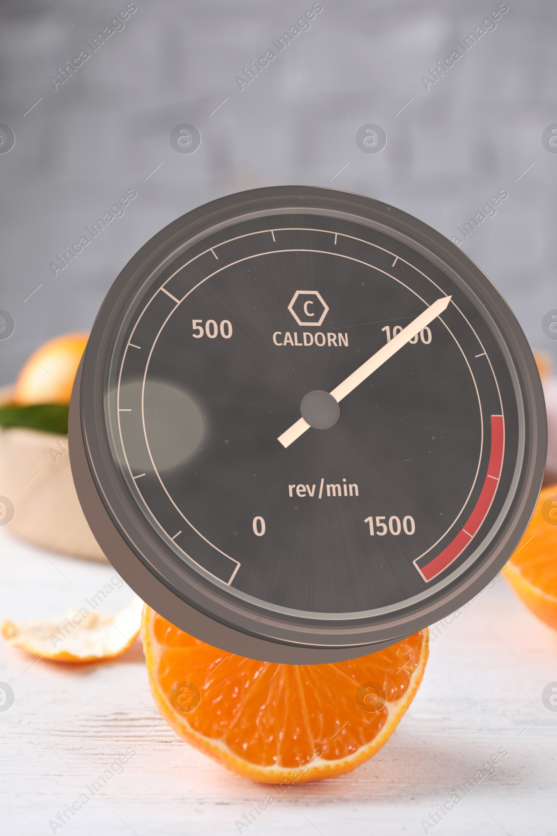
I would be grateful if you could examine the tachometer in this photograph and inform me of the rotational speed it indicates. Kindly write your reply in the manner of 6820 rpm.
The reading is 1000 rpm
